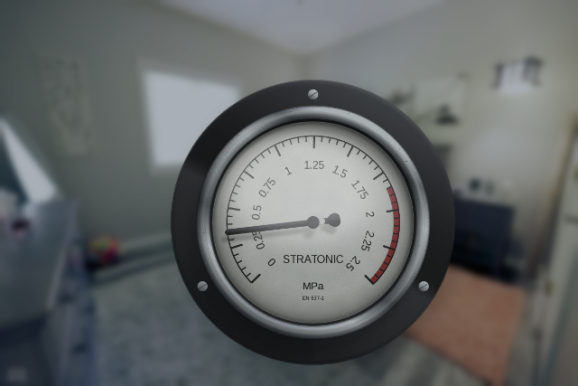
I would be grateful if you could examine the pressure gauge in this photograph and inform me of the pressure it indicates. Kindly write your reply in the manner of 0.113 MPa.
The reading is 0.35 MPa
